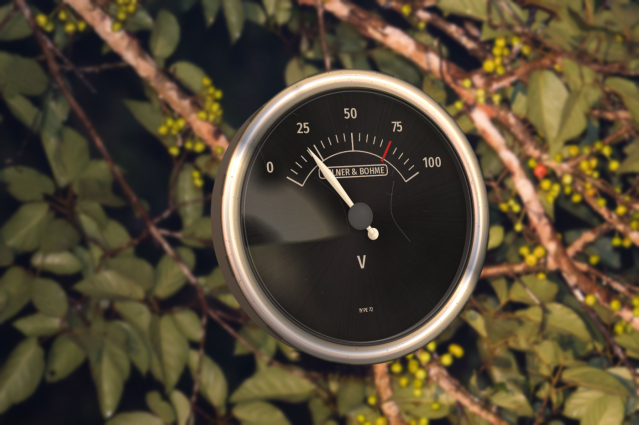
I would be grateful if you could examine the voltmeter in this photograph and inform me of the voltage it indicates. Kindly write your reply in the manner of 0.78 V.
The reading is 20 V
